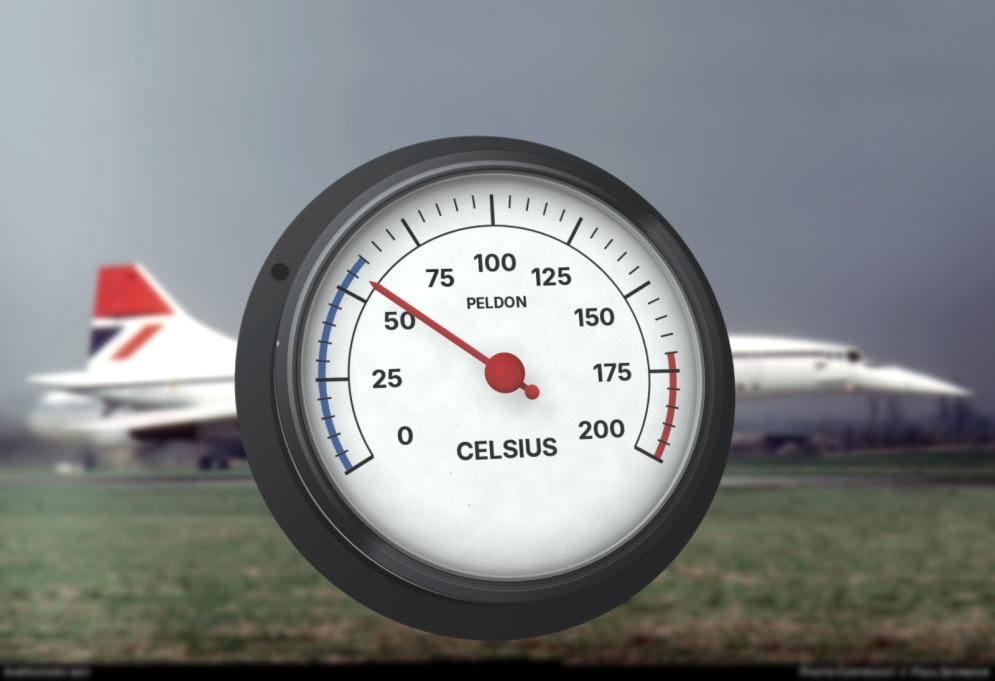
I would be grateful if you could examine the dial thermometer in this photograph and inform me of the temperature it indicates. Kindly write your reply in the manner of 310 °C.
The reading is 55 °C
